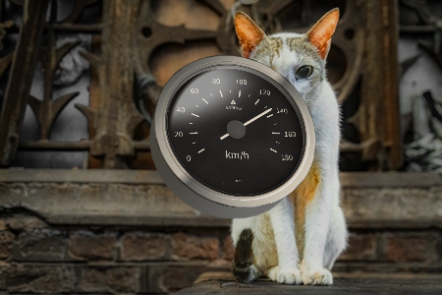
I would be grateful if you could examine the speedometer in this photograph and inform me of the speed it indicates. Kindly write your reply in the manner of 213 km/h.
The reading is 135 km/h
